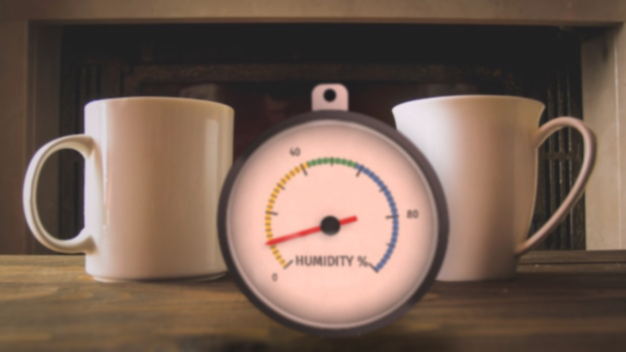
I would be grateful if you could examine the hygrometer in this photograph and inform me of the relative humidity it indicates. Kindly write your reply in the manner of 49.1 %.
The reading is 10 %
